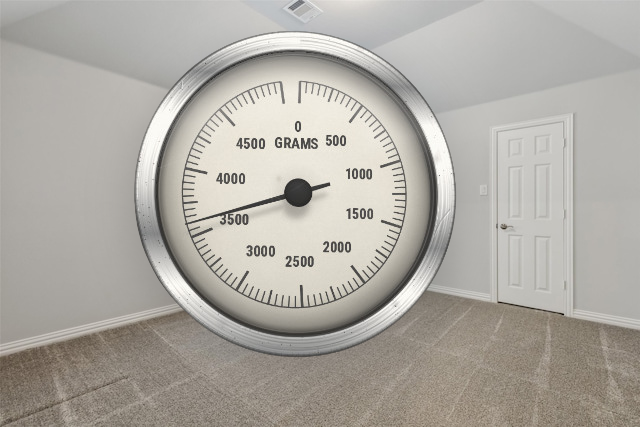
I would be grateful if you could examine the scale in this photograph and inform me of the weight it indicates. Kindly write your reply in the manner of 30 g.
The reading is 3600 g
